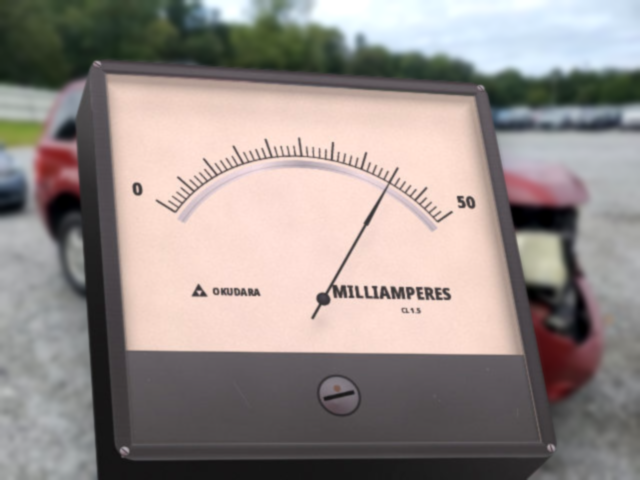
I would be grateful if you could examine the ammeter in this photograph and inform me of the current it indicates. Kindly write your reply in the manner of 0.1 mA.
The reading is 40 mA
